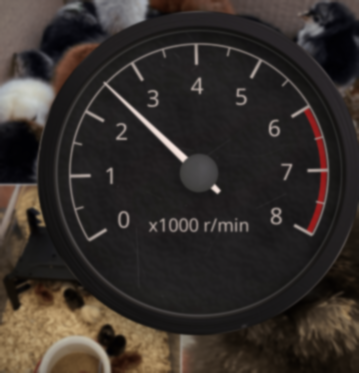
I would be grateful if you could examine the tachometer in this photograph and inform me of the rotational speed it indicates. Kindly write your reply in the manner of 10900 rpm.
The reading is 2500 rpm
